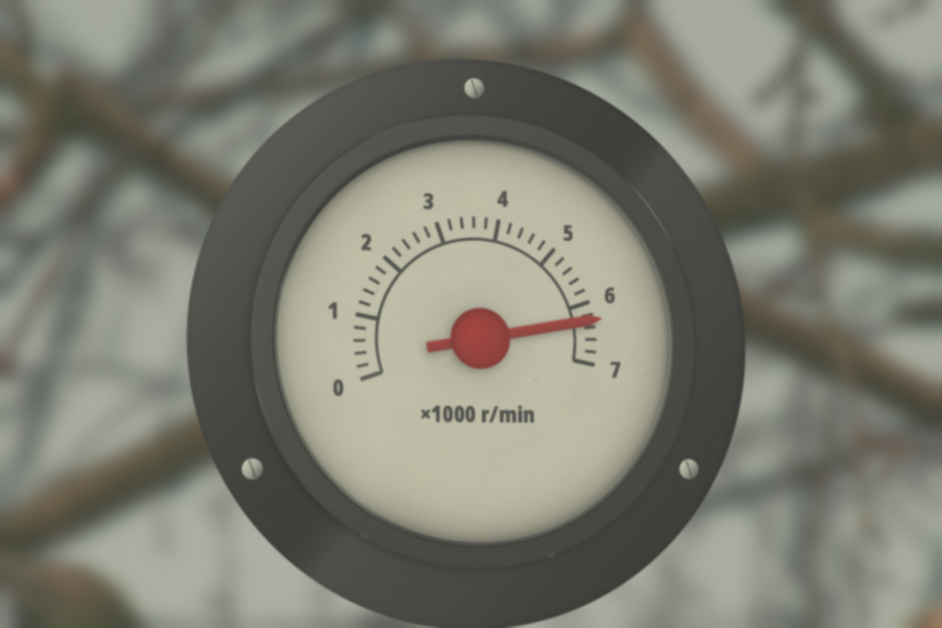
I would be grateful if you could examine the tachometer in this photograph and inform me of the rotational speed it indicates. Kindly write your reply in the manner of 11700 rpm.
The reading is 6300 rpm
